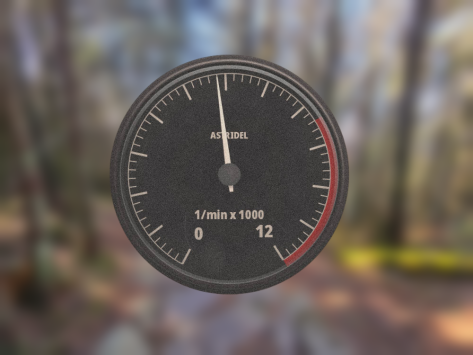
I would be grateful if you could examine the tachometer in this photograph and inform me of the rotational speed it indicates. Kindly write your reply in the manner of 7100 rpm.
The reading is 5800 rpm
